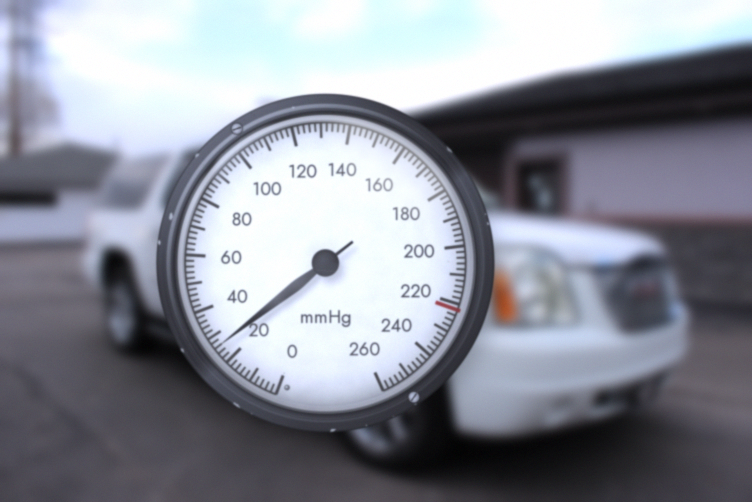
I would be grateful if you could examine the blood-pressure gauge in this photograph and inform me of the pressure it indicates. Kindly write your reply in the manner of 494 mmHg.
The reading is 26 mmHg
